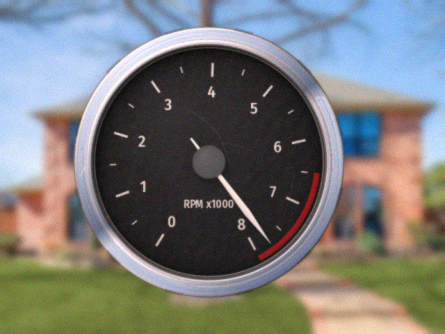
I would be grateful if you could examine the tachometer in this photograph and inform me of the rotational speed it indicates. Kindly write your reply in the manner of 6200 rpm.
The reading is 7750 rpm
